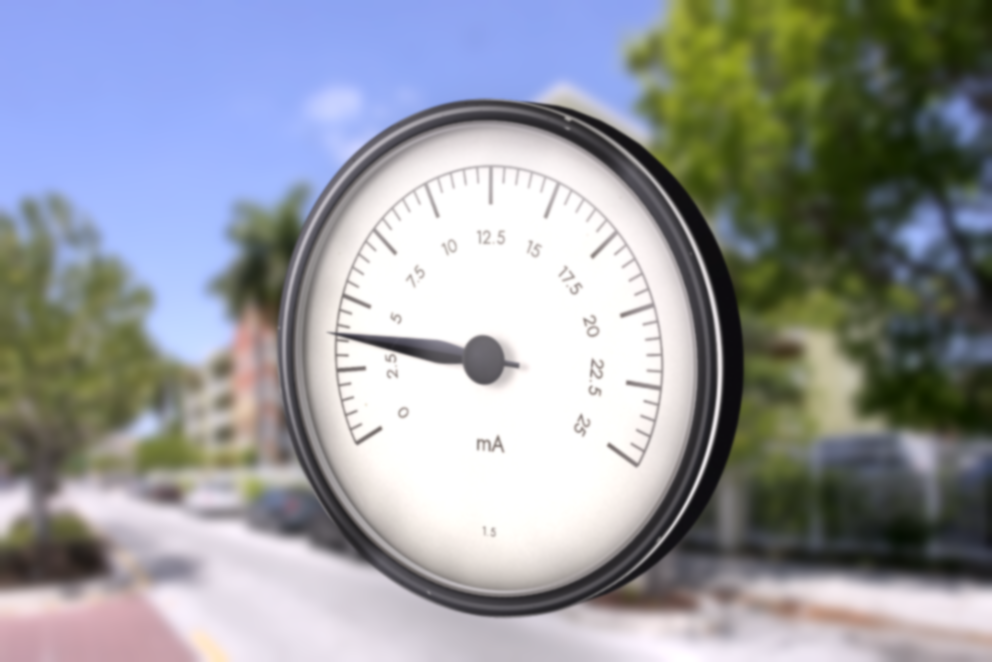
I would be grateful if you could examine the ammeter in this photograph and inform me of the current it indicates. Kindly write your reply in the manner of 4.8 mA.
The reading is 3.75 mA
